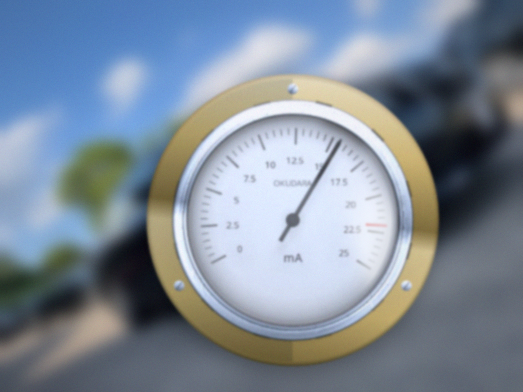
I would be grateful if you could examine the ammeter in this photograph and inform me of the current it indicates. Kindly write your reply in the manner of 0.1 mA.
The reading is 15.5 mA
